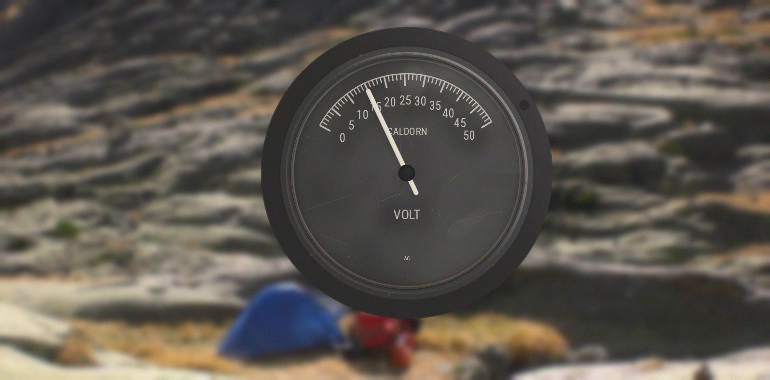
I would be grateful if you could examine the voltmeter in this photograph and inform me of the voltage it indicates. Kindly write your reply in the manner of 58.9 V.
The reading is 15 V
